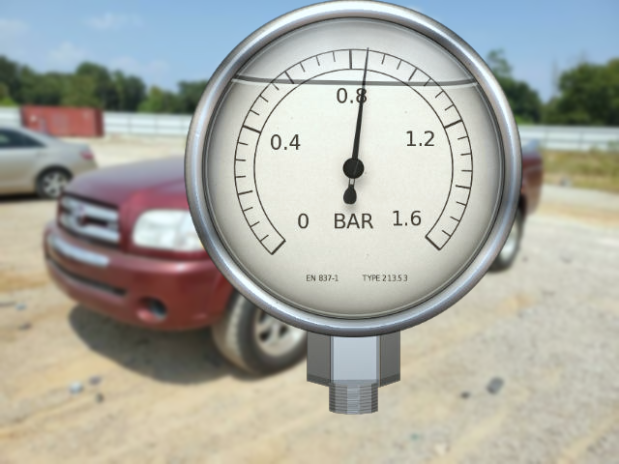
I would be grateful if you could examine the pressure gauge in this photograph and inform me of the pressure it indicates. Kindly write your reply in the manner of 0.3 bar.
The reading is 0.85 bar
